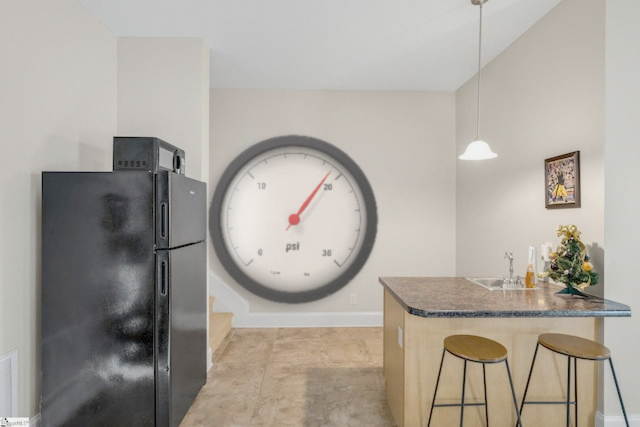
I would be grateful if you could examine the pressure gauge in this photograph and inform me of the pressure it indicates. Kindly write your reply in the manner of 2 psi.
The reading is 19 psi
